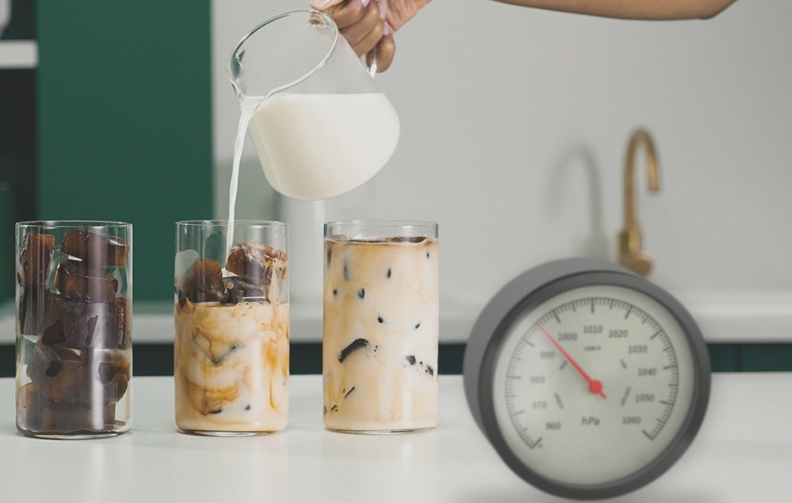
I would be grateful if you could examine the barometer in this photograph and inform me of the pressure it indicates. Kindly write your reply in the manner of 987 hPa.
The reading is 995 hPa
